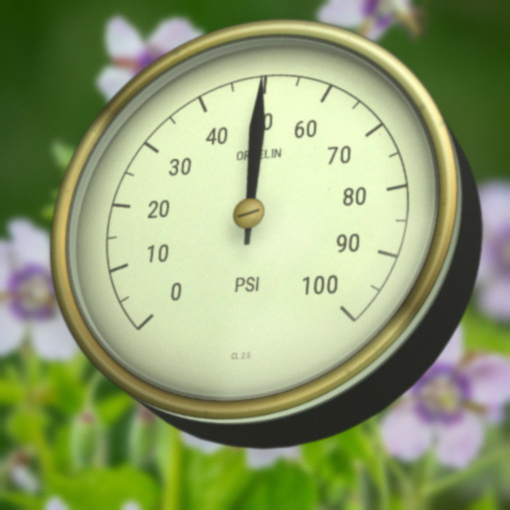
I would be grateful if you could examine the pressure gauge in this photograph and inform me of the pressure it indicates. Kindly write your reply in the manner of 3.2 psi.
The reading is 50 psi
